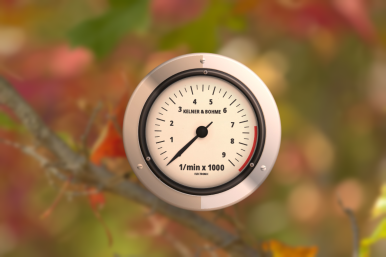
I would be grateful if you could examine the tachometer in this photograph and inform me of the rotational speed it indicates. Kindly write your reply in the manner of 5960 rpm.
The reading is 0 rpm
